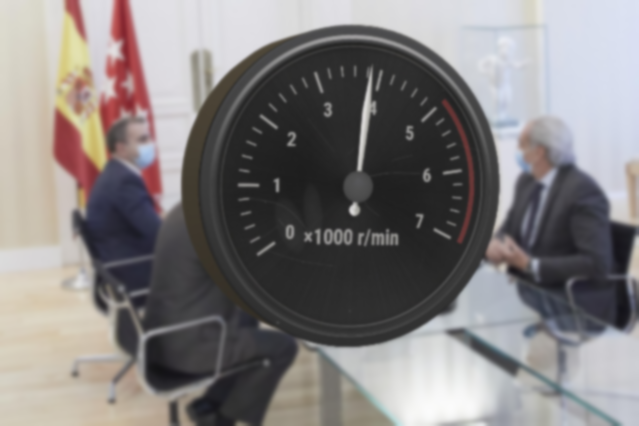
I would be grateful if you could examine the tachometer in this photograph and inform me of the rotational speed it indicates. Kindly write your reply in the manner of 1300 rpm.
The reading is 3800 rpm
